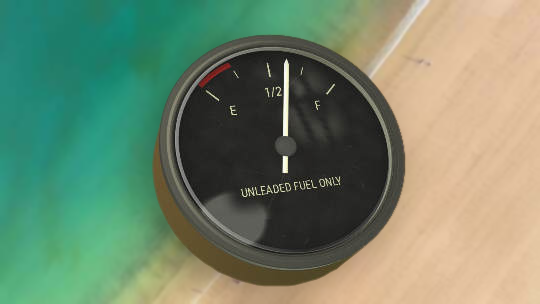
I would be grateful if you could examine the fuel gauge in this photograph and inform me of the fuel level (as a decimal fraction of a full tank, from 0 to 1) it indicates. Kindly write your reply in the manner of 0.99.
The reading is 0.625
